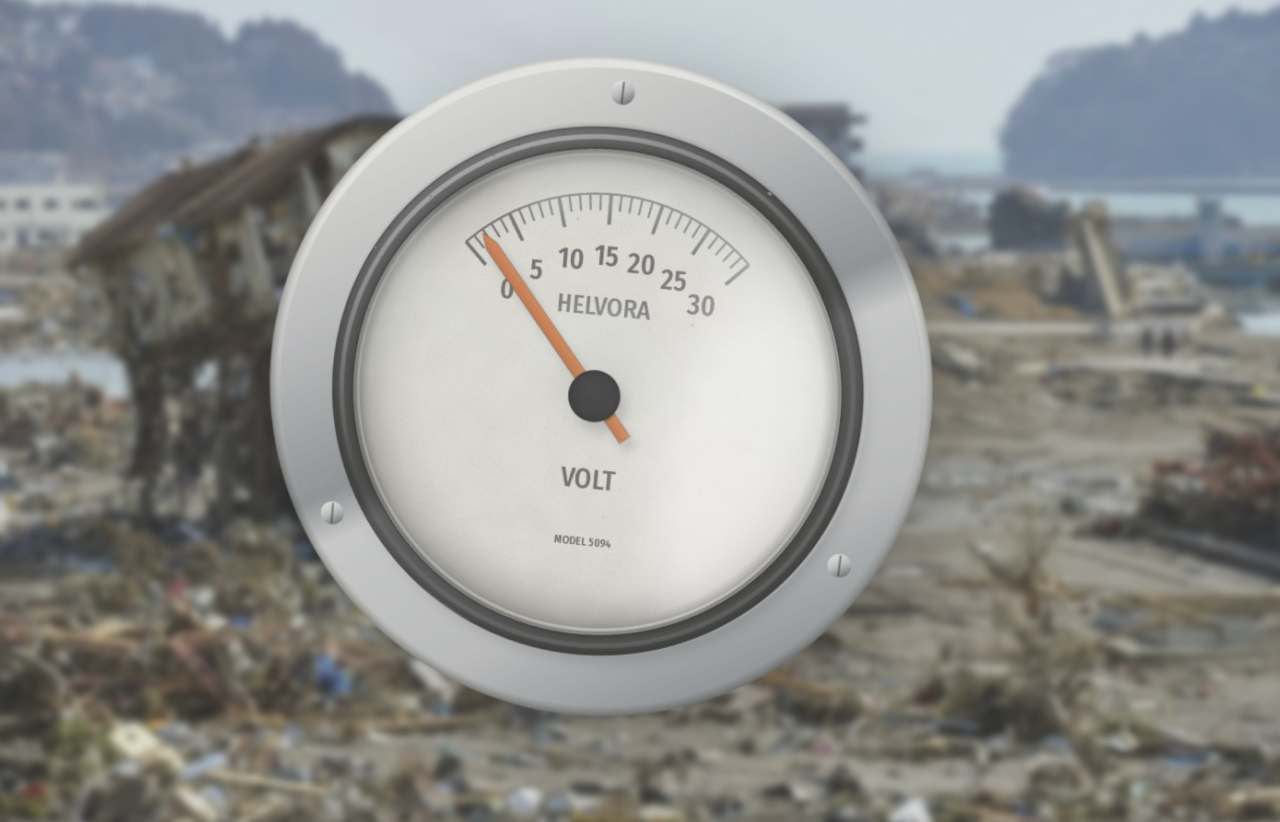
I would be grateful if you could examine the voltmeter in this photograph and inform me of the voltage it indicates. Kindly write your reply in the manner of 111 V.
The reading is 2 V
